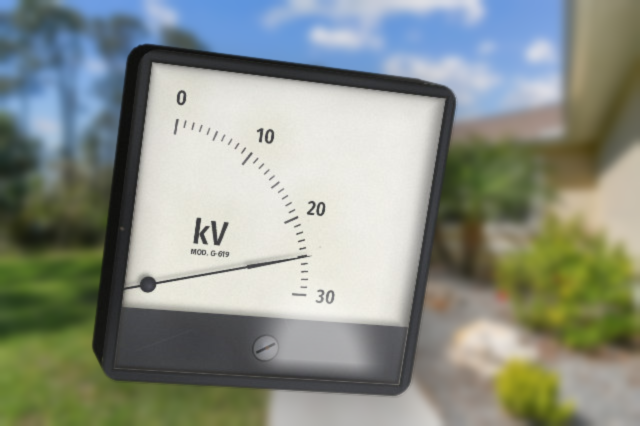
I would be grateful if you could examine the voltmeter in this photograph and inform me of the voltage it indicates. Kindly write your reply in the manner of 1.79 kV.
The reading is 25 kV
